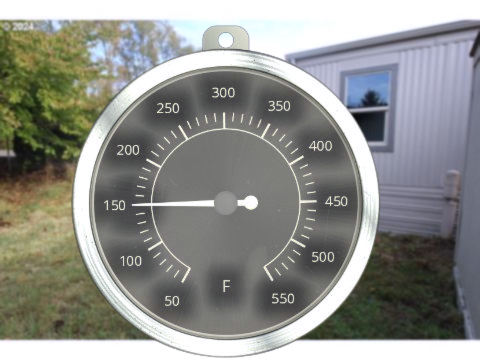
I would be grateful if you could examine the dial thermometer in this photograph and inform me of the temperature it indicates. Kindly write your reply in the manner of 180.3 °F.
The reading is 150 °F
